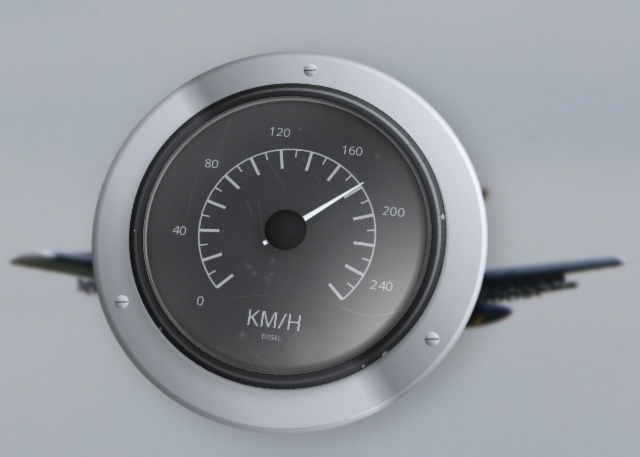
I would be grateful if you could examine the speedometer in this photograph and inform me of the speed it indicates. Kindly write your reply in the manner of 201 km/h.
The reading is 180 km/h
